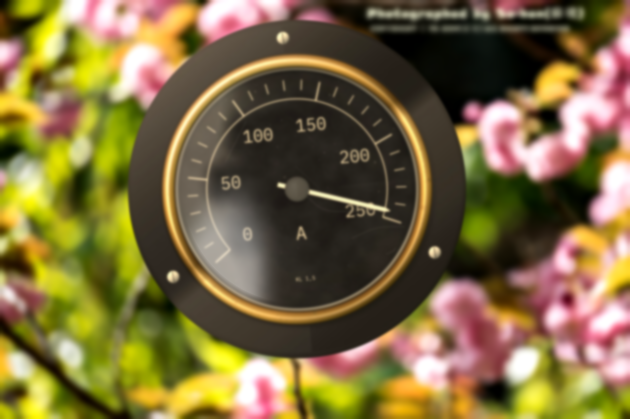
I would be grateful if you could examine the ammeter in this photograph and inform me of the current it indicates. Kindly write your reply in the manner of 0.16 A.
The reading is 245 A
